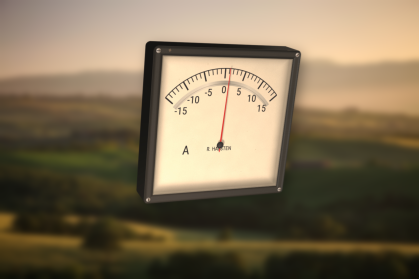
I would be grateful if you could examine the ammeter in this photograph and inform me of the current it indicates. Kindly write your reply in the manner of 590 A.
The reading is 1 A
